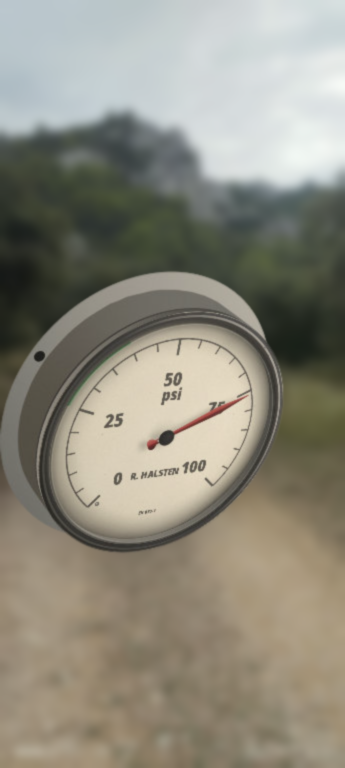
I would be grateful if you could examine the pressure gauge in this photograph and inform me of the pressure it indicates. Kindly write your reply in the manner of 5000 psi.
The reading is 75 psi
